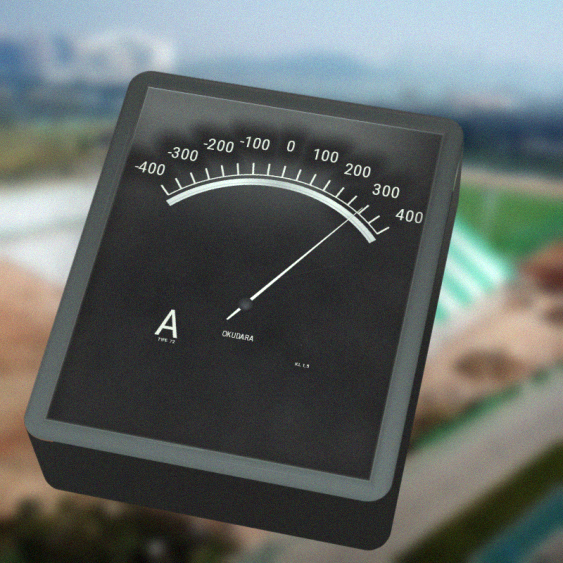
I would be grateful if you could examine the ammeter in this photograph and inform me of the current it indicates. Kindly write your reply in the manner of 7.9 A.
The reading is 300 A
